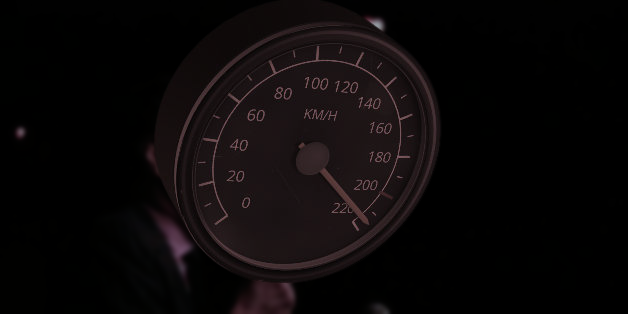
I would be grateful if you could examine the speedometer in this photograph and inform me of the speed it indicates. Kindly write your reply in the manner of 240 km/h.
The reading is 215 km/h
